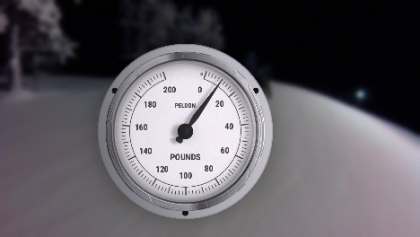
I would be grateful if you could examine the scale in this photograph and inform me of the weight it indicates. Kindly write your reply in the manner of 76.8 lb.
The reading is 10 lb
